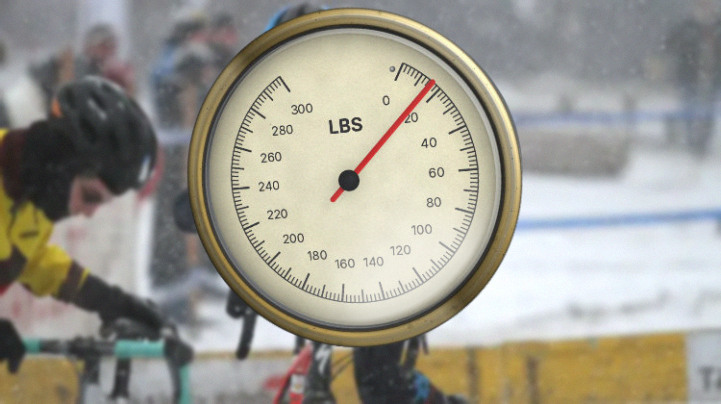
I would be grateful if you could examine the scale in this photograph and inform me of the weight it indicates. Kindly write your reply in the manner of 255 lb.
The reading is 16 lb
